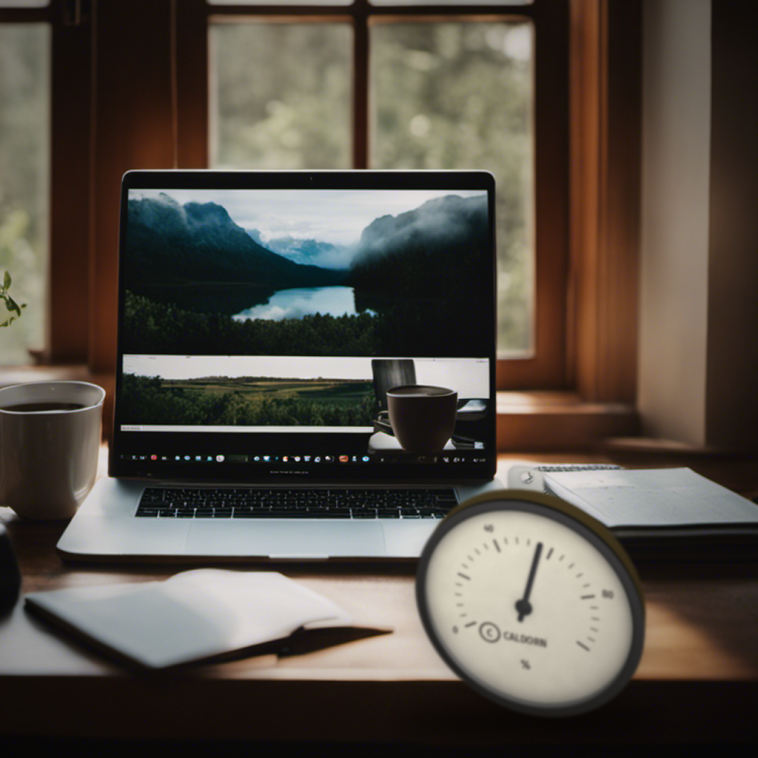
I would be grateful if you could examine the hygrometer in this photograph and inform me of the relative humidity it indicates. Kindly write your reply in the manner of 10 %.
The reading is 56 %
